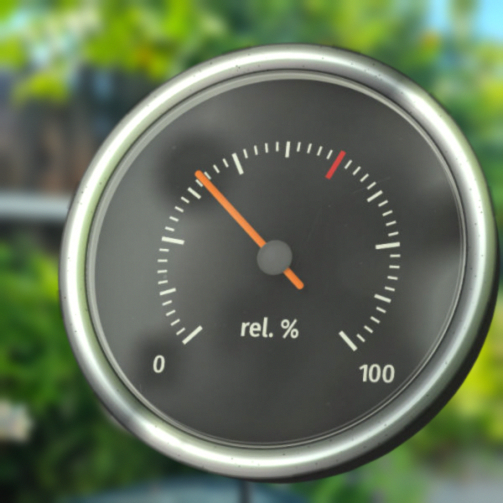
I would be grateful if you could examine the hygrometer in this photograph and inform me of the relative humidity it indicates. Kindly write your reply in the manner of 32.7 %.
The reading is 33 %
